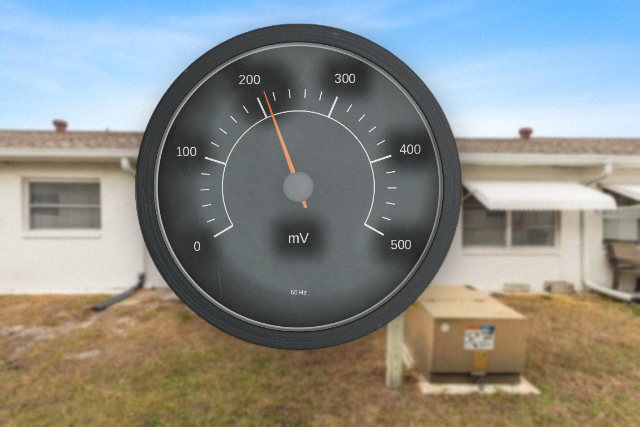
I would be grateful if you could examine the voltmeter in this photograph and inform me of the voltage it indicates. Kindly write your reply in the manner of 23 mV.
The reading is 210 mV
